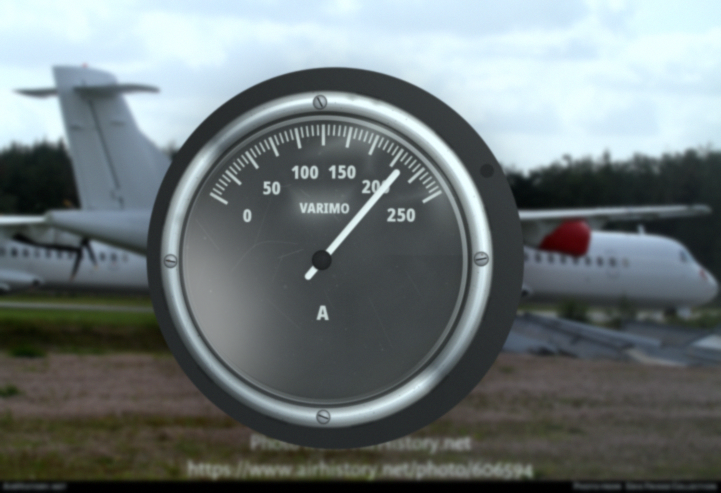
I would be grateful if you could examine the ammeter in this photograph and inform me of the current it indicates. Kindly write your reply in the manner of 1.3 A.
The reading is 210 A
